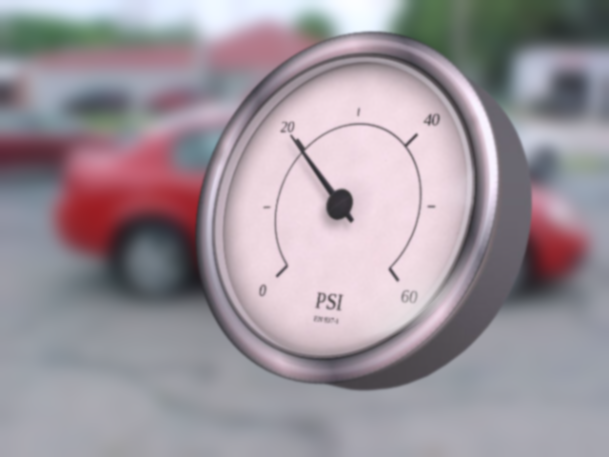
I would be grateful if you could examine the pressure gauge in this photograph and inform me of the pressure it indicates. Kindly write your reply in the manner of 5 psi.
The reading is 20 psi
